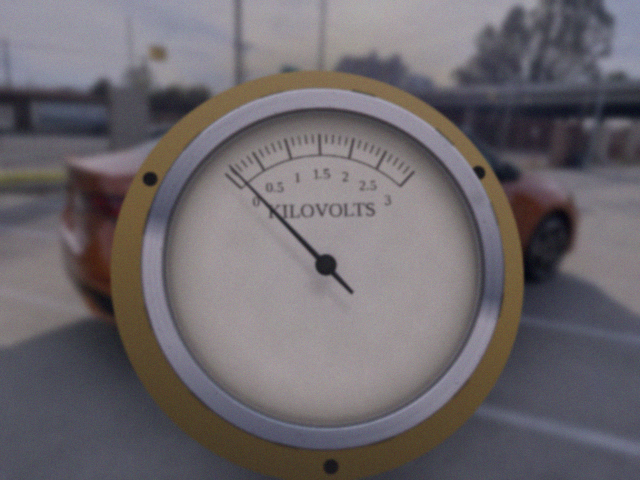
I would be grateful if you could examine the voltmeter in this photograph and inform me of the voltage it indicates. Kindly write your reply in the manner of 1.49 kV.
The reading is 0.1 kV
